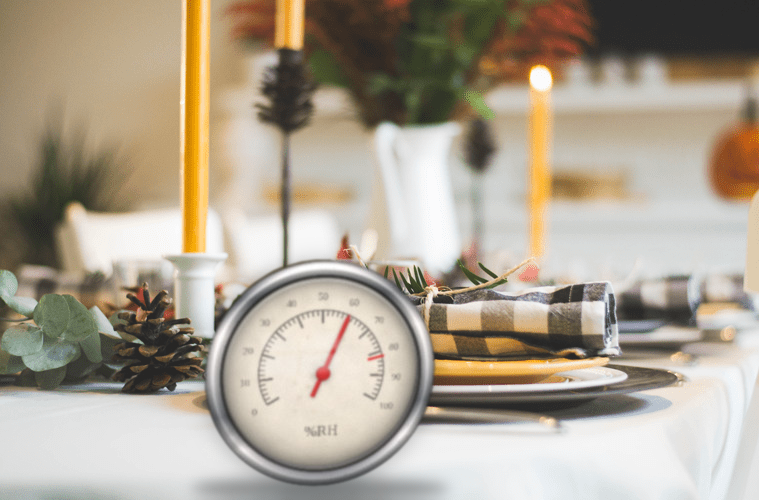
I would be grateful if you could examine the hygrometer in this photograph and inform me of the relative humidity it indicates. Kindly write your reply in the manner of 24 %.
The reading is 60 %
